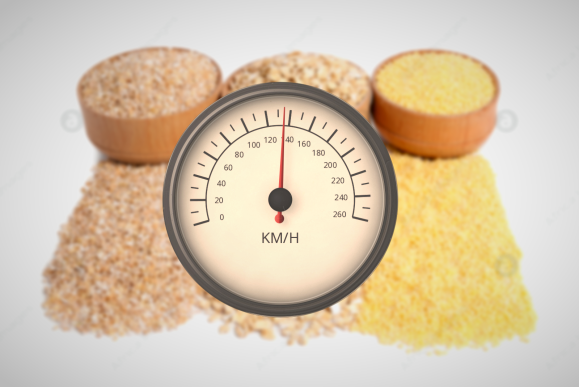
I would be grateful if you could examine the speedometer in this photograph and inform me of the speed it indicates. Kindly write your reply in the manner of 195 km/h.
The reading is 135 km/h
